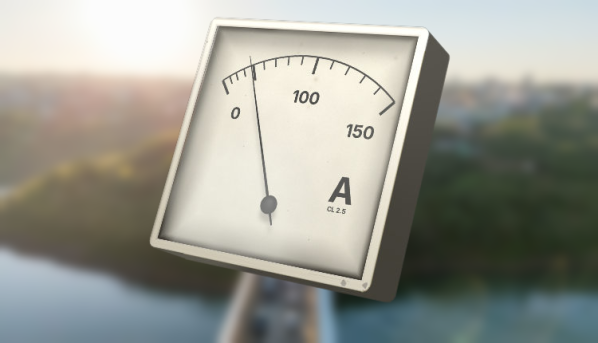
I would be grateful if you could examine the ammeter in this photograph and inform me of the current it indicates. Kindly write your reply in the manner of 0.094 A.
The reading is 50 A
